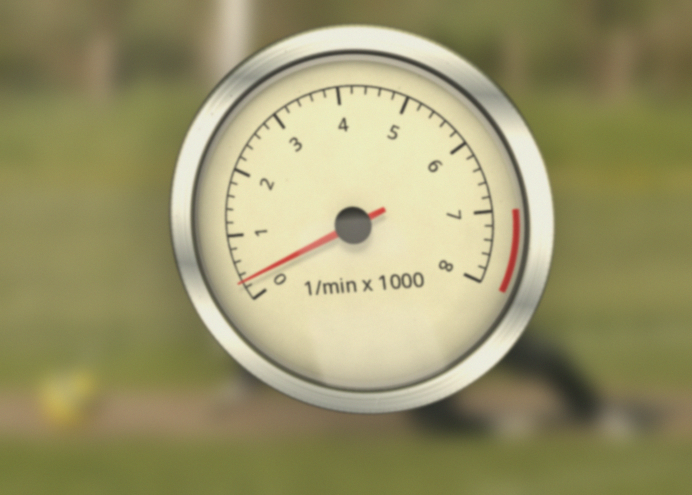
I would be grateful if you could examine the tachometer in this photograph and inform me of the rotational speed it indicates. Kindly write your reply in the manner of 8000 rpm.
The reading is 300 rpm
